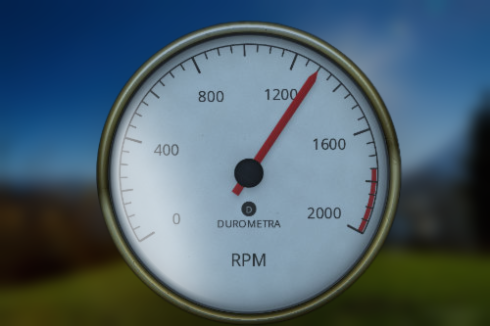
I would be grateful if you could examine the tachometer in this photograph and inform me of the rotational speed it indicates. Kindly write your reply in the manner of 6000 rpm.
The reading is 1300 rpm
